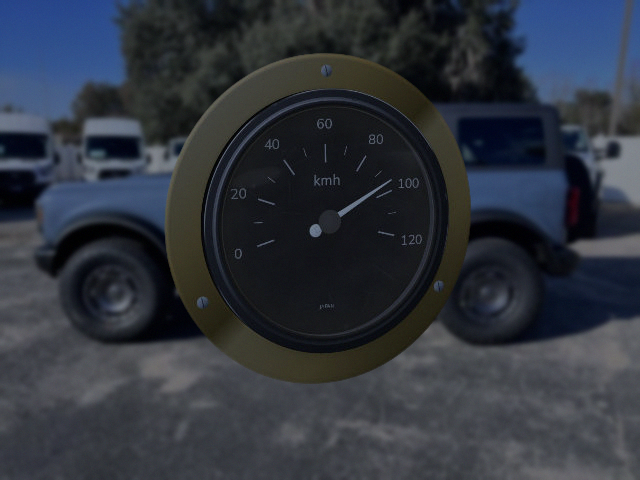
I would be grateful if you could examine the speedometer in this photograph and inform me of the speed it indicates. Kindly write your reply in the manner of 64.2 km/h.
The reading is 95 km/h
